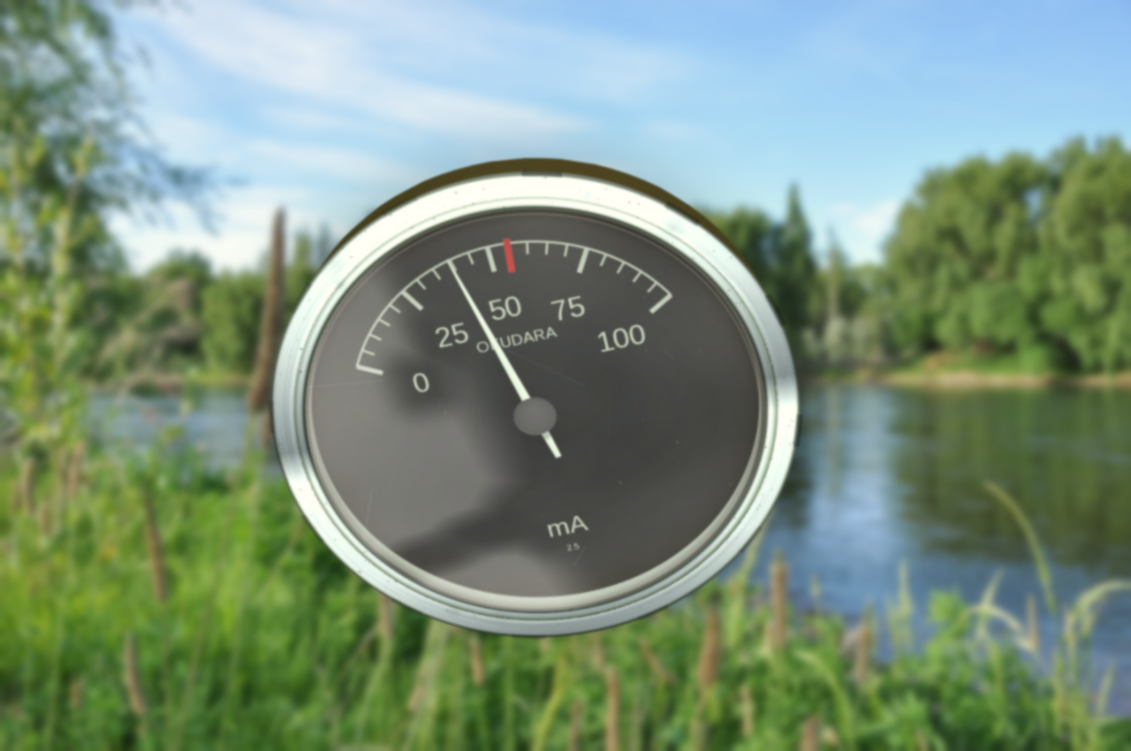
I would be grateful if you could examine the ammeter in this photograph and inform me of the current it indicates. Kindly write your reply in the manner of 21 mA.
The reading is 40 mA
